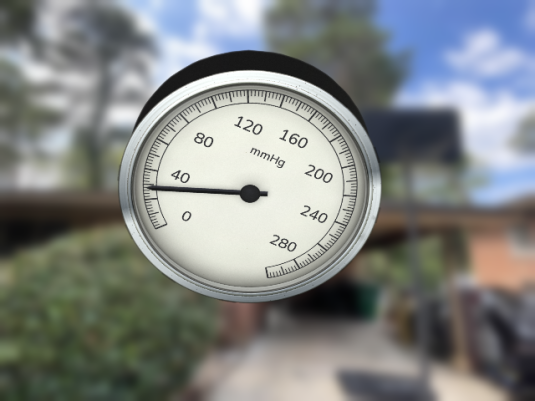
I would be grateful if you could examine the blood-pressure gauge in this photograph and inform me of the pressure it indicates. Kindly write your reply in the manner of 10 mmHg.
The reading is 30 mmHg
